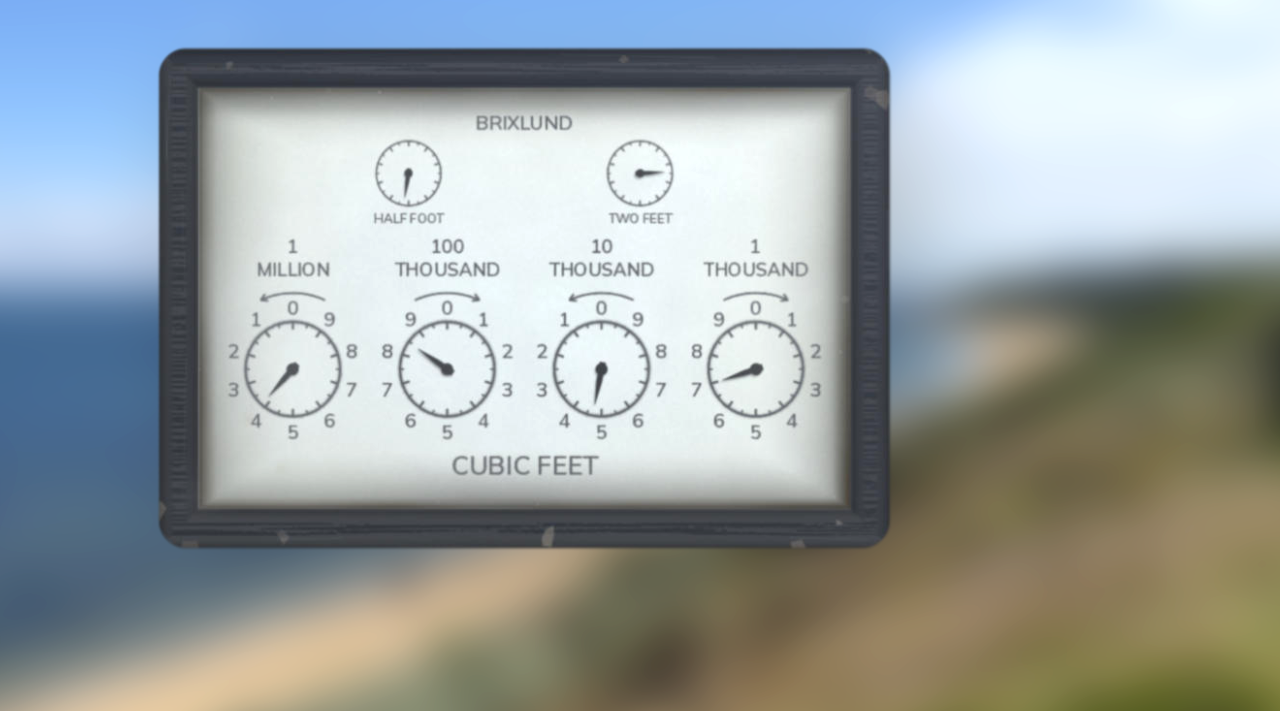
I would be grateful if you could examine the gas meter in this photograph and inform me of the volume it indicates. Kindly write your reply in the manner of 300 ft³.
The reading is 384700 ft³
